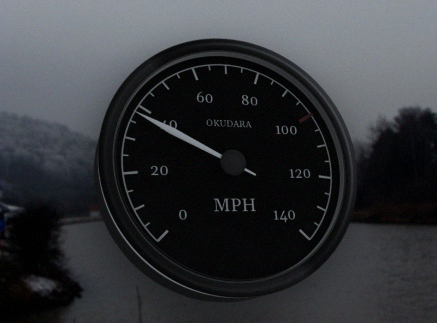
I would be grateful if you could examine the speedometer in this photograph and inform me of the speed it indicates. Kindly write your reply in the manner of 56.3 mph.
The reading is 37.5 mph
